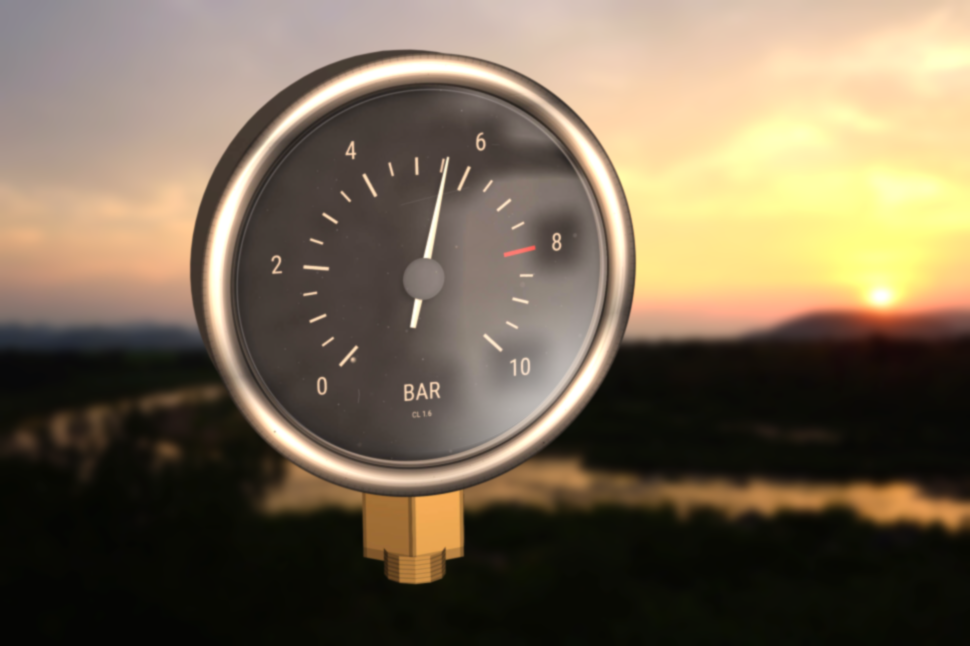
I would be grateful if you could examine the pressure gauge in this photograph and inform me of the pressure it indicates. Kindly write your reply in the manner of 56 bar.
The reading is 5.5 bar
